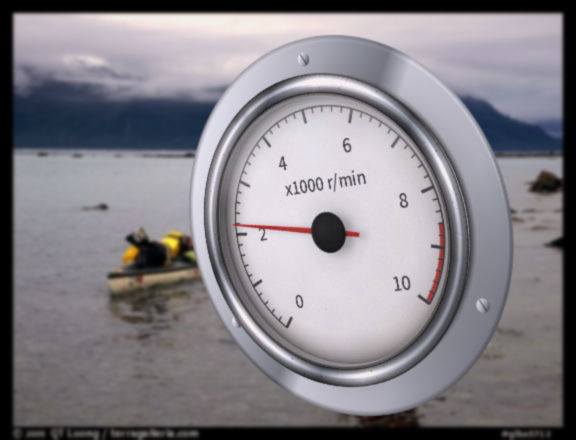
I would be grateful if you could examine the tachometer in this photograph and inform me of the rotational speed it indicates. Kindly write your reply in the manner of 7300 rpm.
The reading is 2200 rpm
